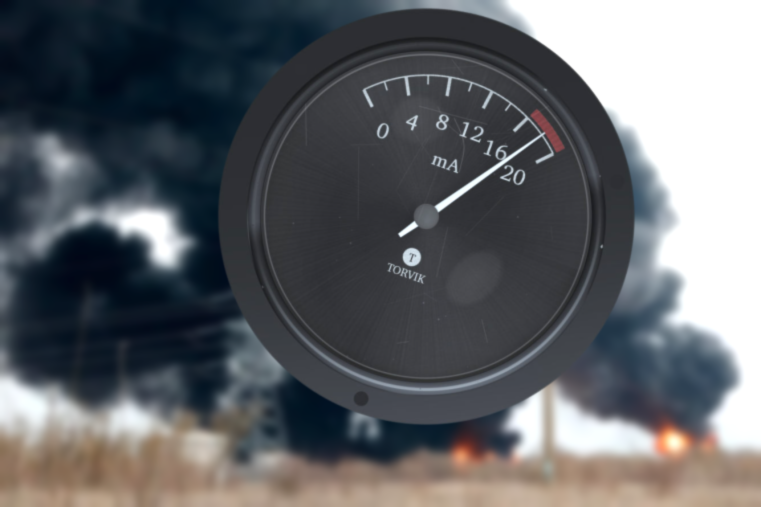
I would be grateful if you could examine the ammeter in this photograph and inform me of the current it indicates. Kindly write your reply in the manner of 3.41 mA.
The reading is 18 mA
